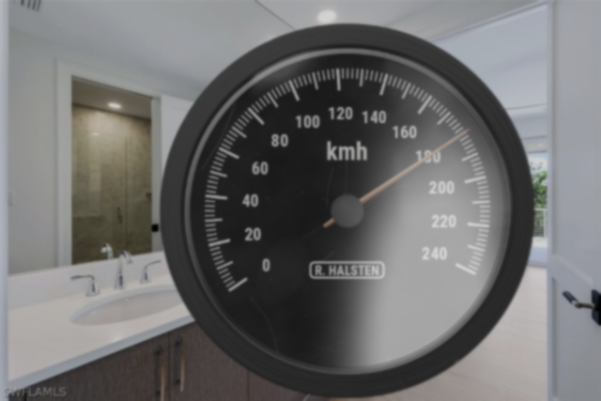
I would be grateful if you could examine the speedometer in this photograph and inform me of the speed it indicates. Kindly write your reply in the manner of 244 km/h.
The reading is 180 km/h
